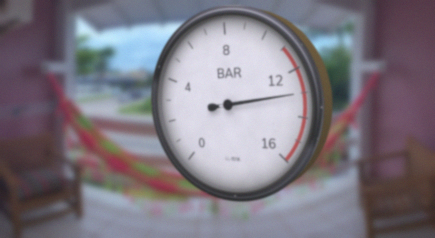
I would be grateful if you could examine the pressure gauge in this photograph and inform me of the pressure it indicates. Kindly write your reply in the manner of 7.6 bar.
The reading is 13 bar
